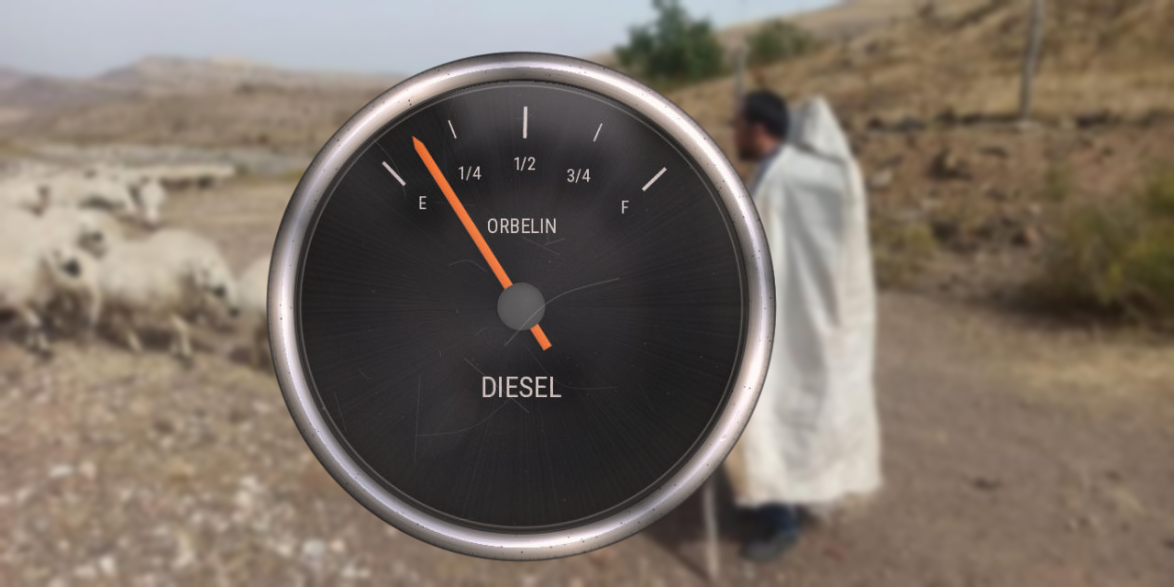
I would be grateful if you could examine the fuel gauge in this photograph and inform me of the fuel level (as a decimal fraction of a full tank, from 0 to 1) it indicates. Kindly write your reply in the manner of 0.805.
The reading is 0.125
